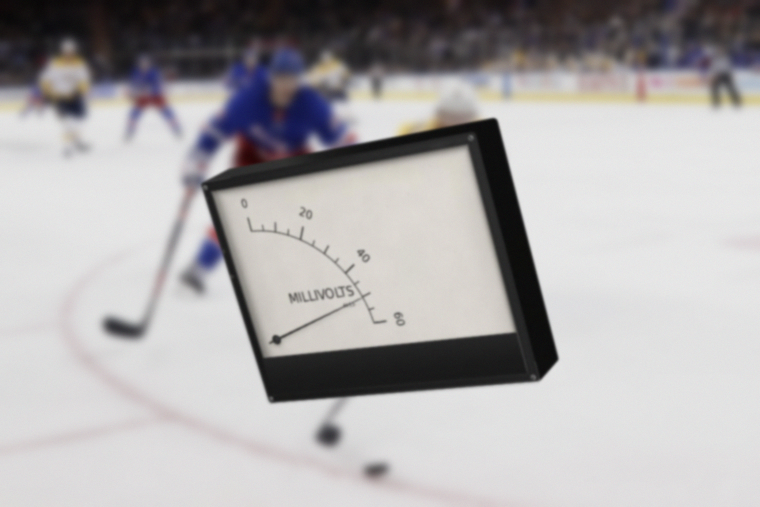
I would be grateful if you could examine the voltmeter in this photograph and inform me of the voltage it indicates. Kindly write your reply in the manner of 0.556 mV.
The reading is 50 mV
